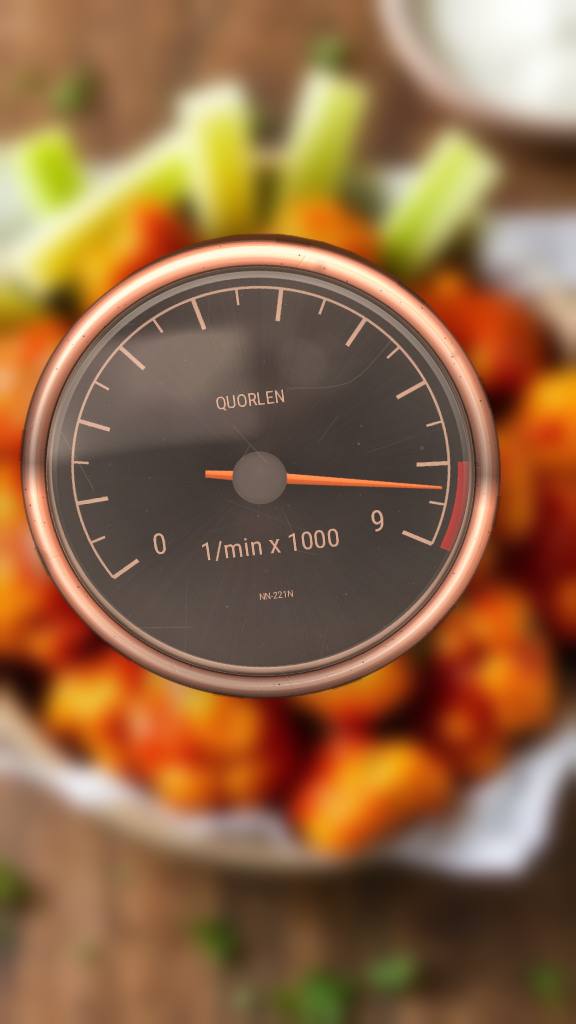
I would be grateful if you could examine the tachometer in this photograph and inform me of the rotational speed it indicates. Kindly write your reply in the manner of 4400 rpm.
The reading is 8250 rpm
